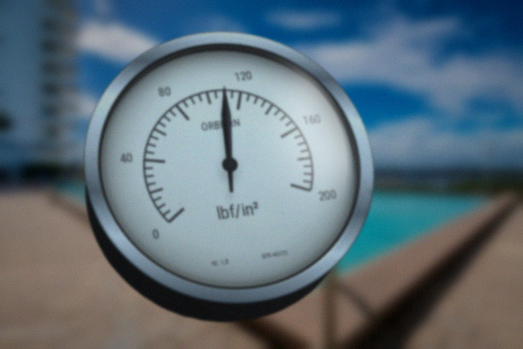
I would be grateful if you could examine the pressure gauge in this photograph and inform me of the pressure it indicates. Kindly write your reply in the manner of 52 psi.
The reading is 110 psi
